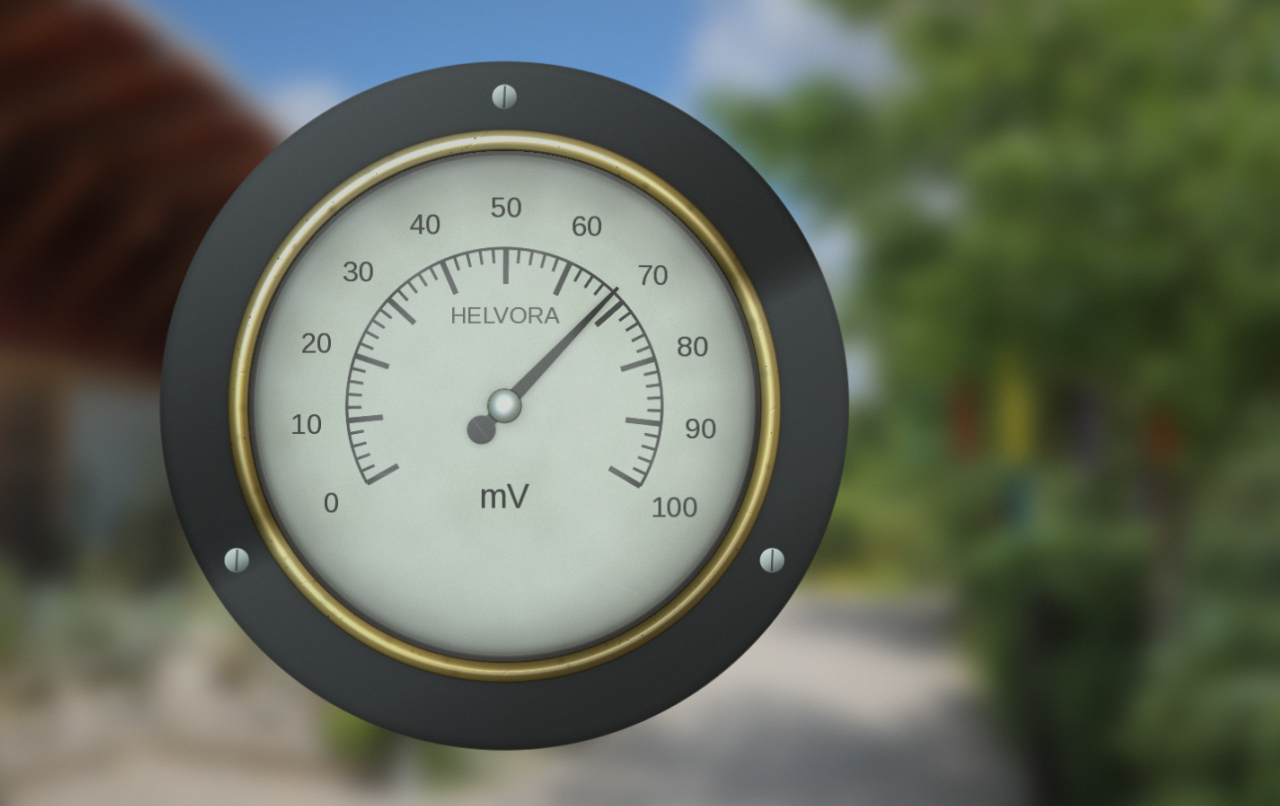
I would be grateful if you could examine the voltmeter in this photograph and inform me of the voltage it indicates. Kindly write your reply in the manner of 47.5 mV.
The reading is 68 mV
